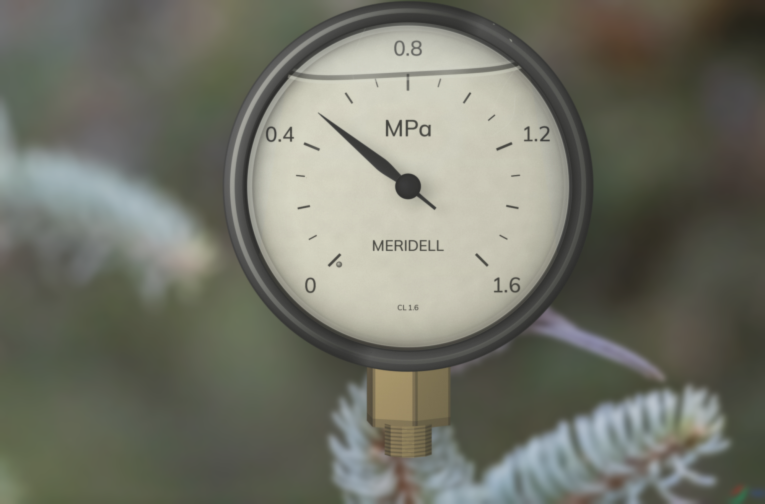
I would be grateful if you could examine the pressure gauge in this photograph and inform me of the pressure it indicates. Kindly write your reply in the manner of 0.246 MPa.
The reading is 0.5 MPa
